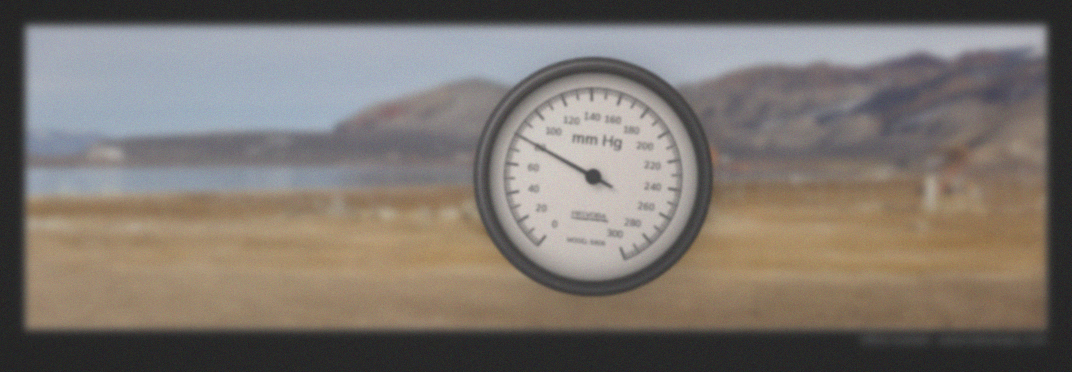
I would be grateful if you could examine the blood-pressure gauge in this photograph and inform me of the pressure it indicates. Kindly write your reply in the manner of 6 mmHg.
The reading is 80 mmHg
